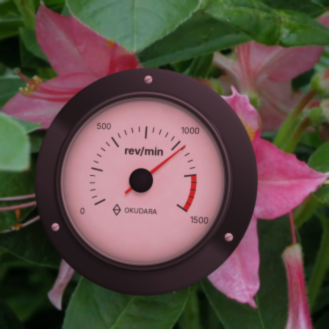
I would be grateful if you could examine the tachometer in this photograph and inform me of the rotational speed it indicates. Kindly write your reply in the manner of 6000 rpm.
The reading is 1050 rpm
